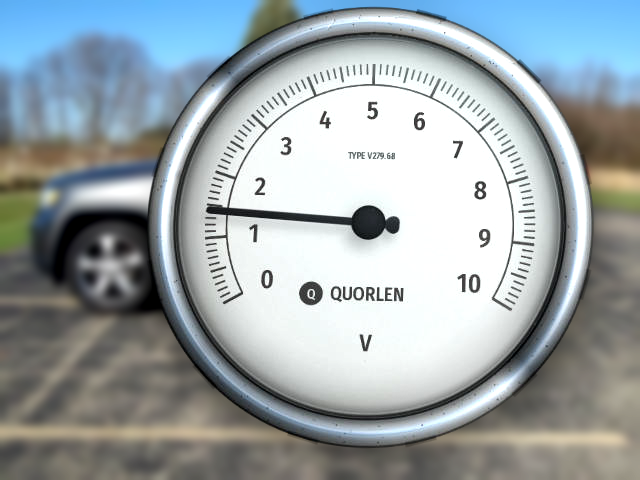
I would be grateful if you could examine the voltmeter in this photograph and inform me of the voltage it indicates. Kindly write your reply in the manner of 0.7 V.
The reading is 1.4 V
